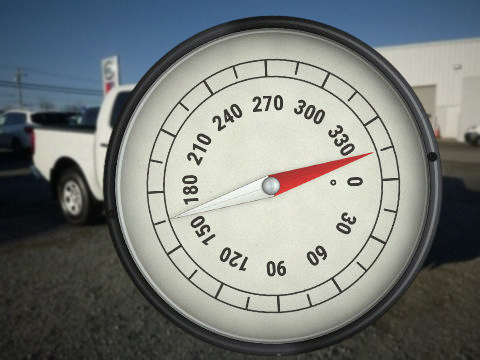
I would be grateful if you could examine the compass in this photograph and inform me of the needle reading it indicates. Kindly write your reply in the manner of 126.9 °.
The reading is 345 °
